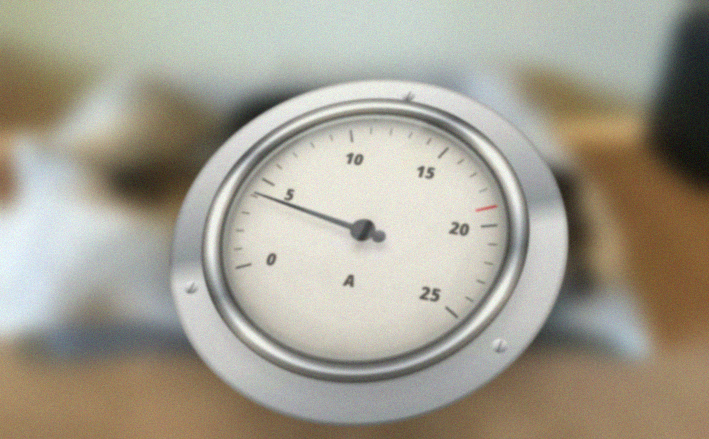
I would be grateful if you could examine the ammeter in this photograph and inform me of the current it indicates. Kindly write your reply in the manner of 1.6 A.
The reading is 4 A
